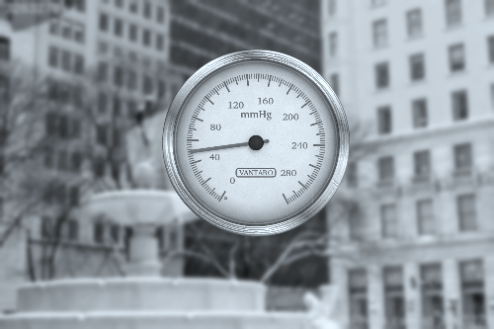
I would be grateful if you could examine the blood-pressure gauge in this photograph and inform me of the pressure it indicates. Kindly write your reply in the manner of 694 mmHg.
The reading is 50 mmHg
